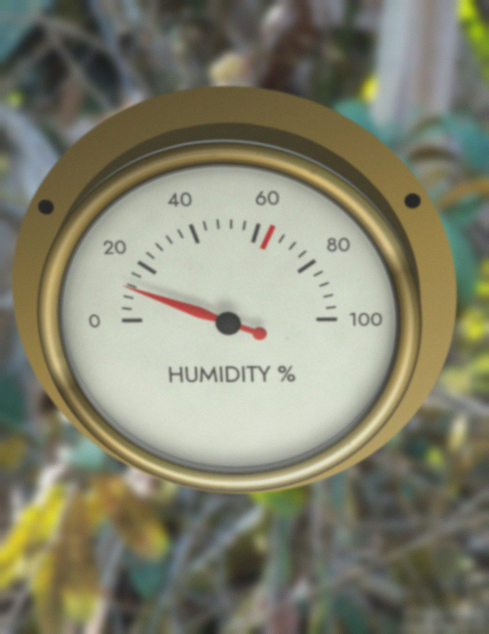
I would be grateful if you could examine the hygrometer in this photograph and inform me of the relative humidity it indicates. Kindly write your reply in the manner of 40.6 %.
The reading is 12 %
